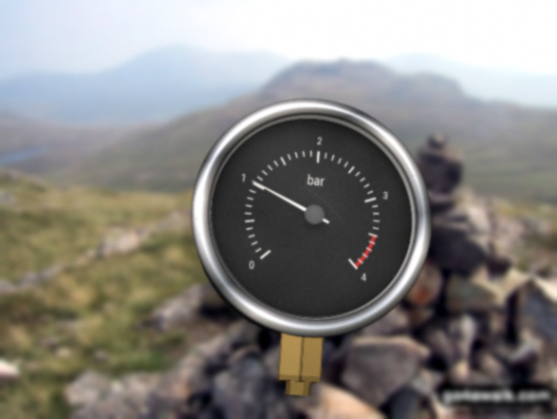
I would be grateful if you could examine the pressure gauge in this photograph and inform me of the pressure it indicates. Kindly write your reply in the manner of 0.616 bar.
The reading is 1 bar
